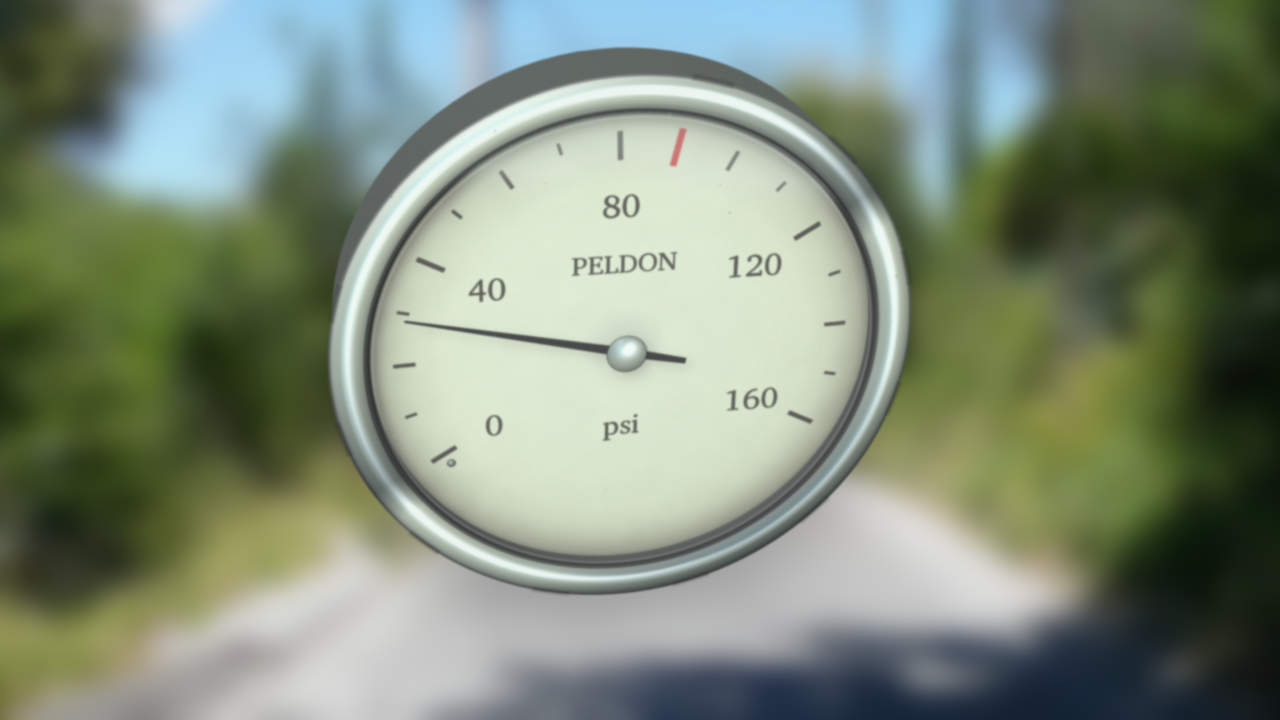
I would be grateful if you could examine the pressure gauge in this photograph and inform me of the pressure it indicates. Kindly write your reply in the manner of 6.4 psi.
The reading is 30 psi
